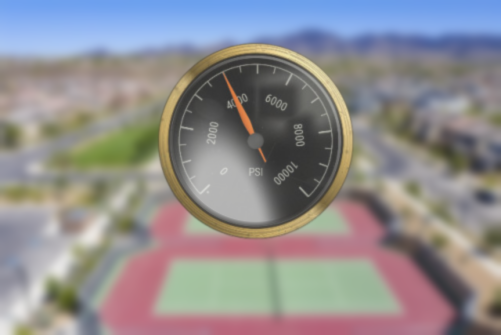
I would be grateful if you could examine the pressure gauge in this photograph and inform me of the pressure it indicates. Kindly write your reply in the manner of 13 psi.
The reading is 4000 psi
